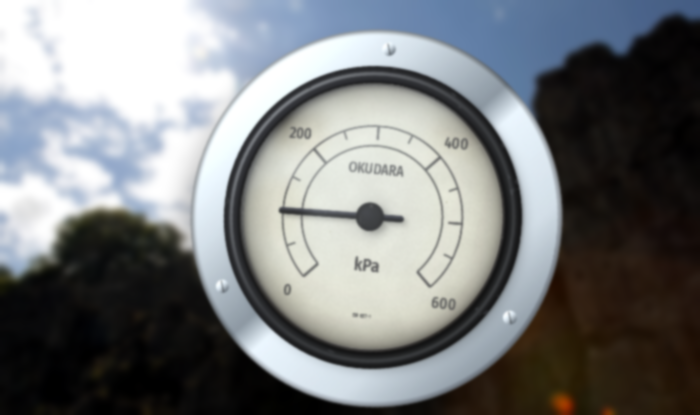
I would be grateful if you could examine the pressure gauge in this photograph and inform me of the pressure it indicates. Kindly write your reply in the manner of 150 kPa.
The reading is 100 kPa
